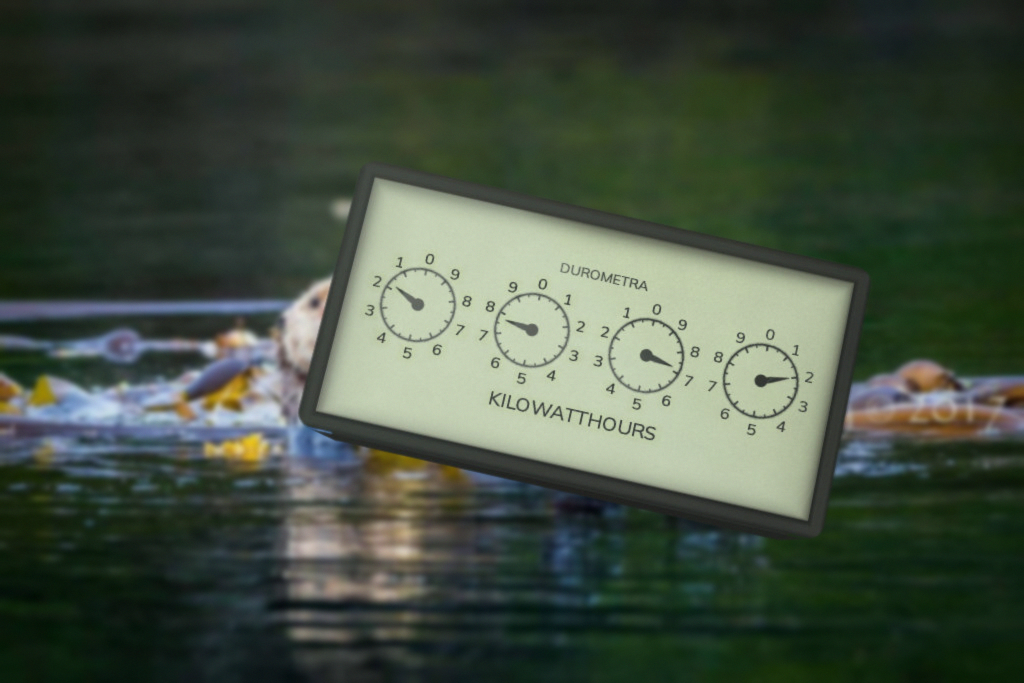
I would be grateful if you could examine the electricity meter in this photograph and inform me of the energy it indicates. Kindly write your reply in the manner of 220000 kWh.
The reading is 1772 kWh
